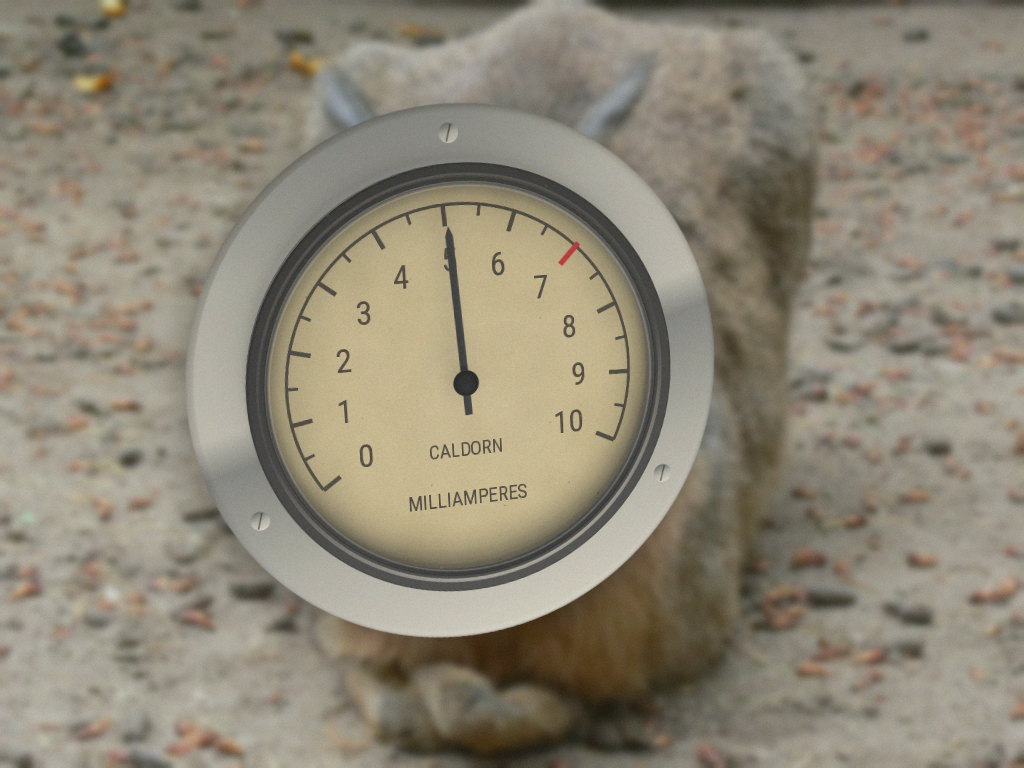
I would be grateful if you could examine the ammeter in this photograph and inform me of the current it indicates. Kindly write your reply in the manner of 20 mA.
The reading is 5 mA
